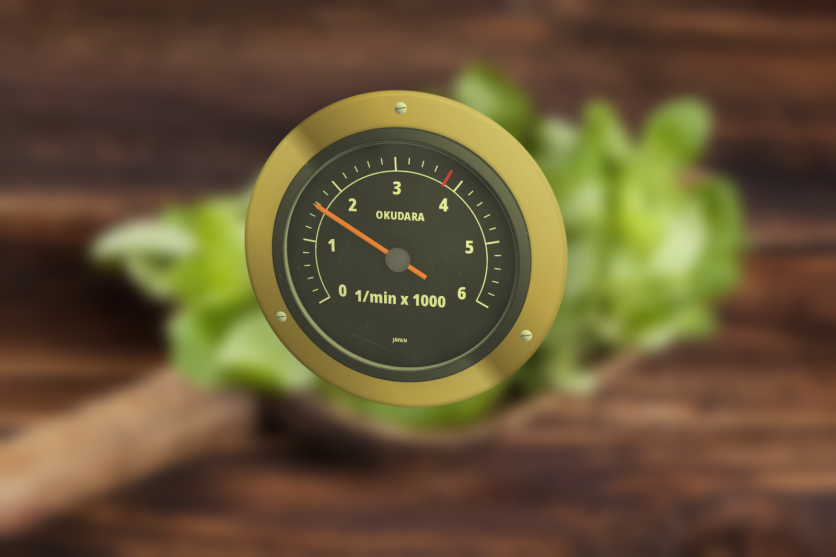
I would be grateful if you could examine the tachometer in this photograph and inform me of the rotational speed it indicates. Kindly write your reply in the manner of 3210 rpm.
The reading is 1600 rpm
